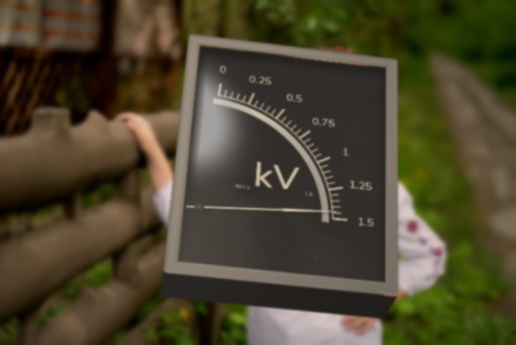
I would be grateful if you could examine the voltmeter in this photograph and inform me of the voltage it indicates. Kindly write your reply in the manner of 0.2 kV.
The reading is 1.45 kV
